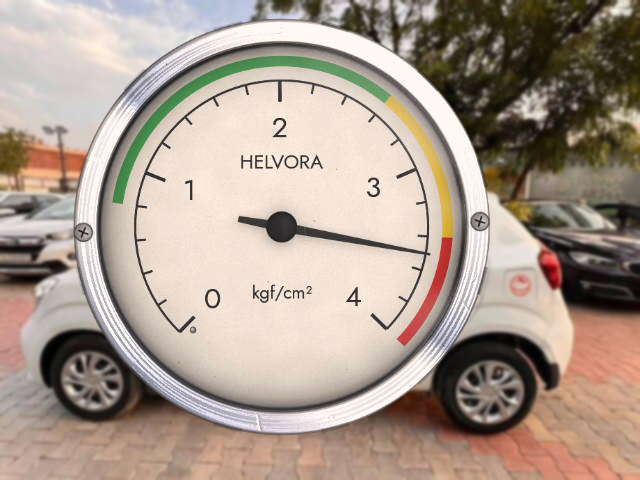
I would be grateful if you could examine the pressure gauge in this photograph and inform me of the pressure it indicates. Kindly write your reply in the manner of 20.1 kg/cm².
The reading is 3.5 kg/cm²
